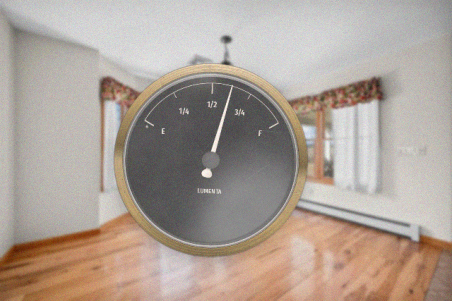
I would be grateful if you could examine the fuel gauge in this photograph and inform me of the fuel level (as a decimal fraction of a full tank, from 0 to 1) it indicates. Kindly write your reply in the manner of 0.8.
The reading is 0.625
